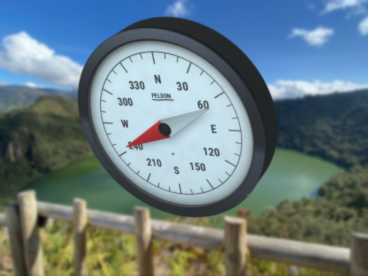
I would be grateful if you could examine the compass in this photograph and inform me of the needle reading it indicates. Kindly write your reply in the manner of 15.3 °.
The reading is 245 °
